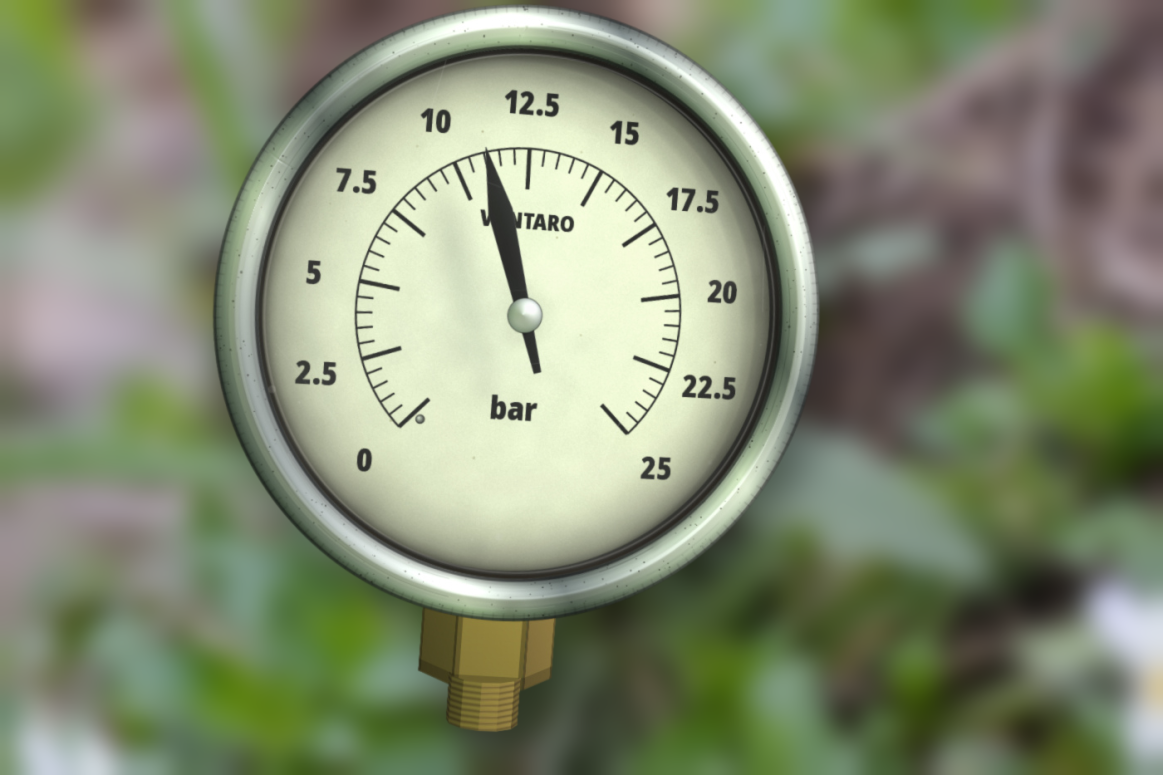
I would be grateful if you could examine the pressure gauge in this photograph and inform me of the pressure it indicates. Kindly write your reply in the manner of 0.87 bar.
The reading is 11 bar
